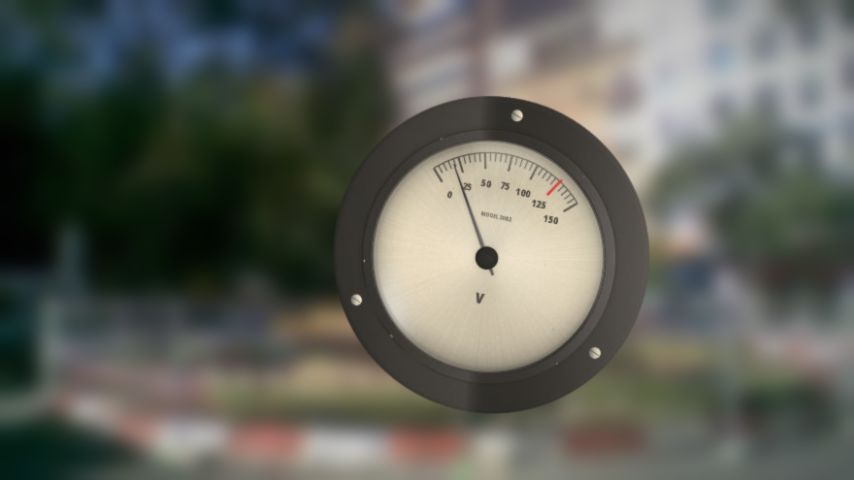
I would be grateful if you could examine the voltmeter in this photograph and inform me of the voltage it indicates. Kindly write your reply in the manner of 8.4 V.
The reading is 20 V
